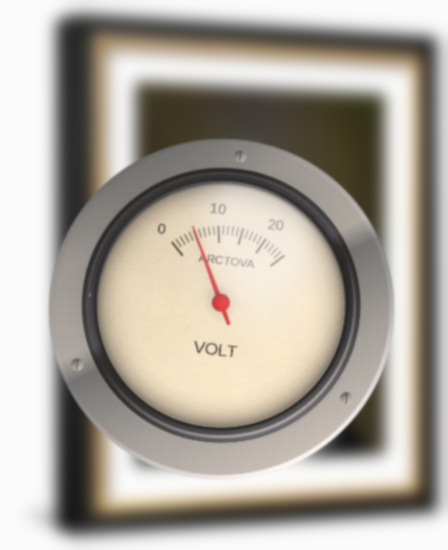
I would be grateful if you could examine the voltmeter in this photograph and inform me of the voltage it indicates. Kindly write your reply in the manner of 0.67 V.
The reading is 5 V
